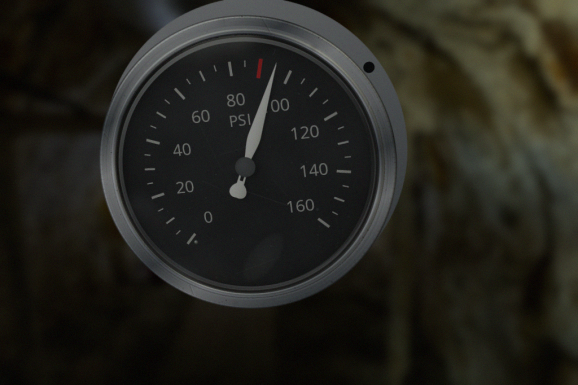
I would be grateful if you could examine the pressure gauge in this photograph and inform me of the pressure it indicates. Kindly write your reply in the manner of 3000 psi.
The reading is 95 psi
